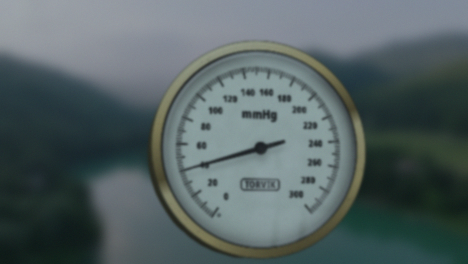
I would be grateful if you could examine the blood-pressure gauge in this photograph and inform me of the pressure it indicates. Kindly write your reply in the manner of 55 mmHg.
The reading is 40 mmHg
